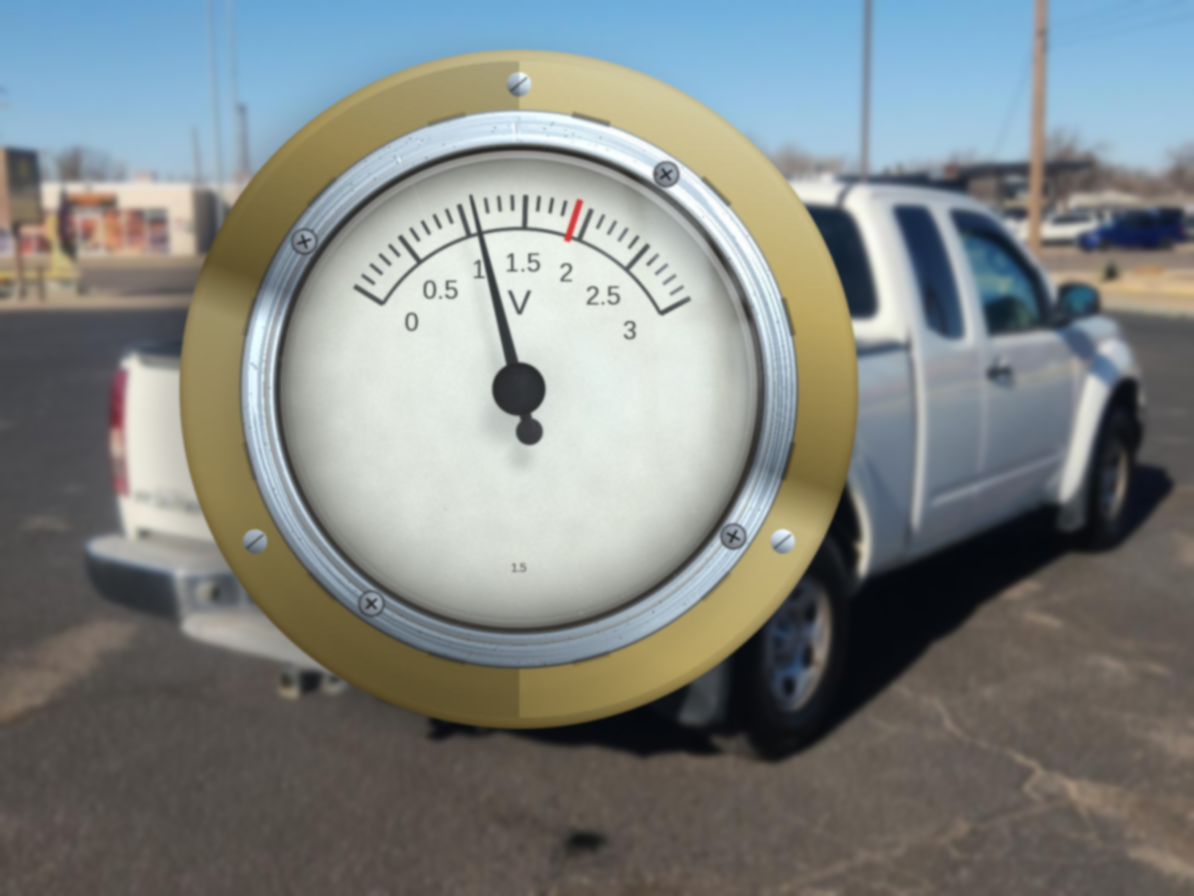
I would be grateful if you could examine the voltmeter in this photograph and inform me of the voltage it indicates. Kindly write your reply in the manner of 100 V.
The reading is 1.1 V
